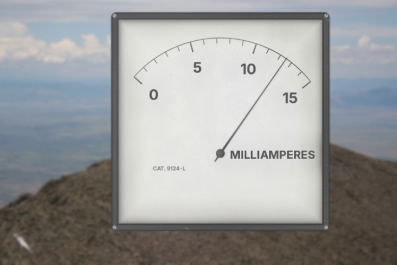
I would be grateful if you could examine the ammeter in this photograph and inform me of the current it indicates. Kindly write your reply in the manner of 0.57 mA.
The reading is 12.5 mA
